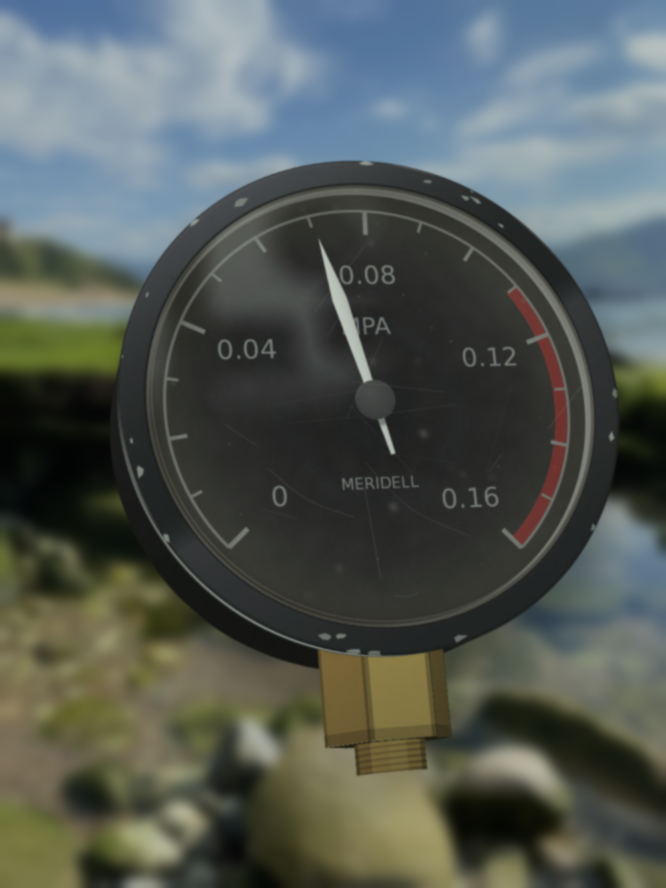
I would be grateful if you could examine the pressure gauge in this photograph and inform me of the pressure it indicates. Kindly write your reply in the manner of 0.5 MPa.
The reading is 0.07 MPa
